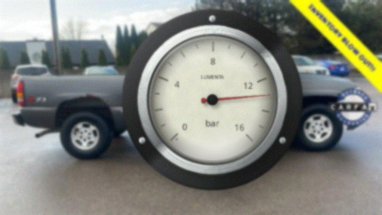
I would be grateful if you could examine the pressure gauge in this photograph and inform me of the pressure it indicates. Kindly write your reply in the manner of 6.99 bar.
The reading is 13 bar
